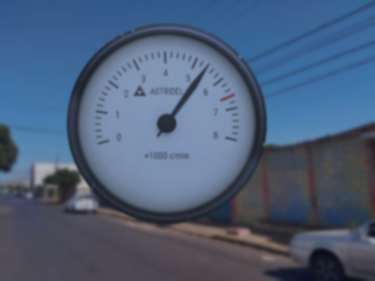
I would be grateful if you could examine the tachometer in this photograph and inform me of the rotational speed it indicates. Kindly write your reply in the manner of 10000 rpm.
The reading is 5400 rpm
